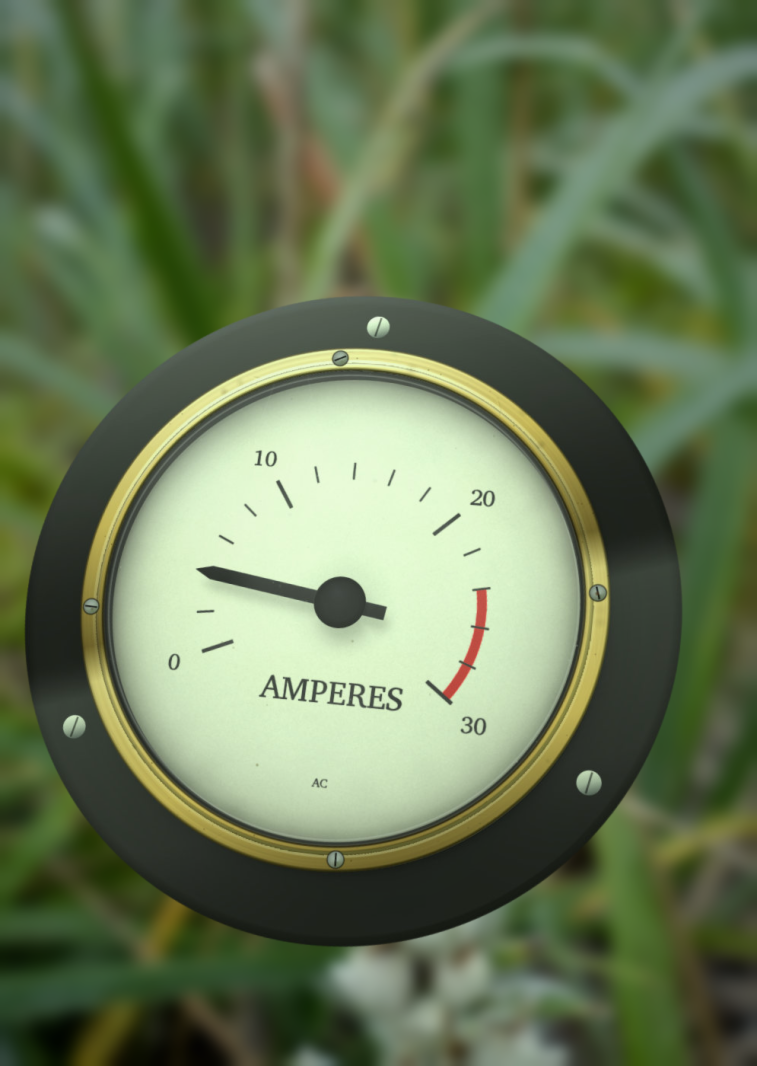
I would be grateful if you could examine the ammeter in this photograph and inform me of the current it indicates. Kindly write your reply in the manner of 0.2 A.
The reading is 4 A
